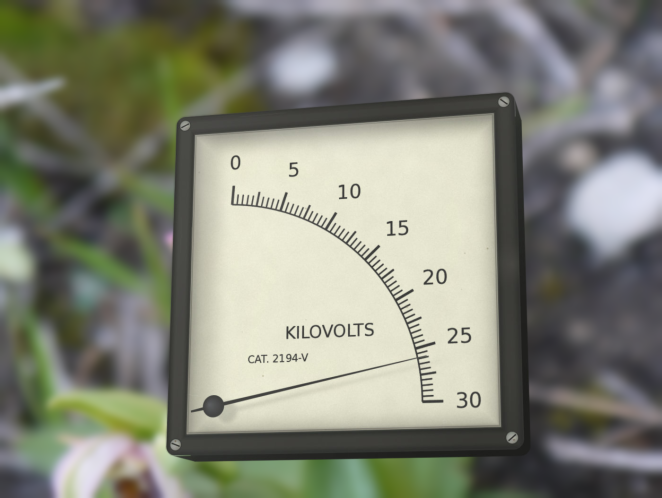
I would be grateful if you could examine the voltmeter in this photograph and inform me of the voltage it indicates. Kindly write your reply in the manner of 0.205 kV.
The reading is 26 kV
